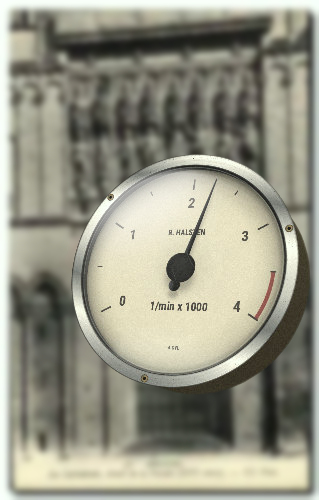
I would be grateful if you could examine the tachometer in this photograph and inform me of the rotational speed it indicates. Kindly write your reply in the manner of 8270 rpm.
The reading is 2250 rpm
